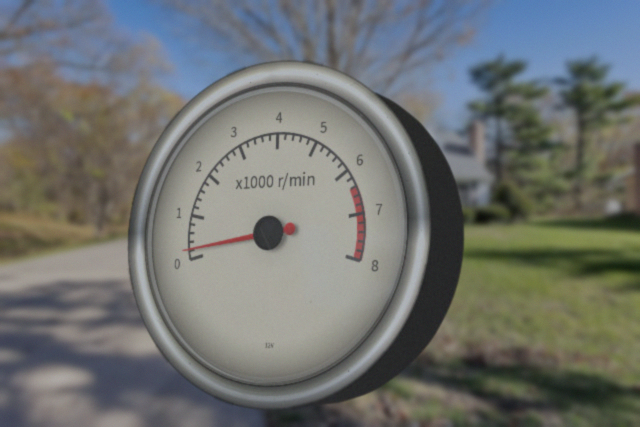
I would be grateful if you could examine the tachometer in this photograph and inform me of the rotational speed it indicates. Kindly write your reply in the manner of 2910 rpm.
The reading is 200 rpm
